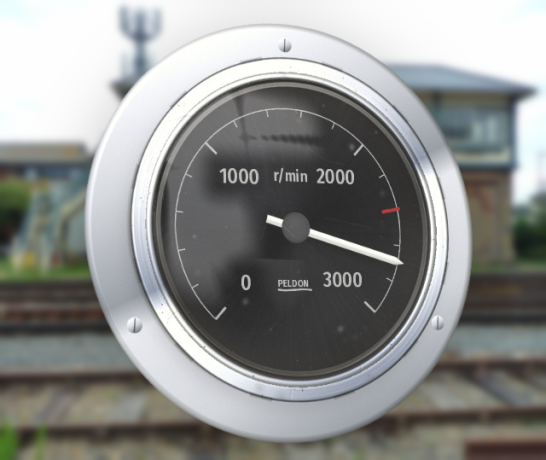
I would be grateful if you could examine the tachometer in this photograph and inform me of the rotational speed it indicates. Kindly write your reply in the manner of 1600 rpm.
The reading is 2700 rpm
